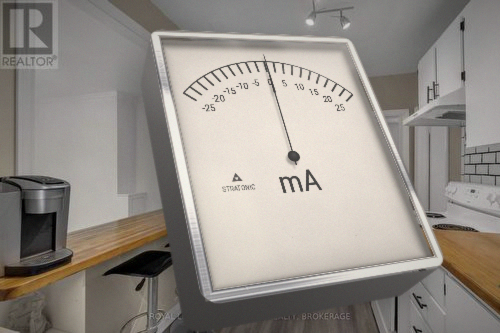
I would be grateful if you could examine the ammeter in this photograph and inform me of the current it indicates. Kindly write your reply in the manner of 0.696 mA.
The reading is 0 mA
